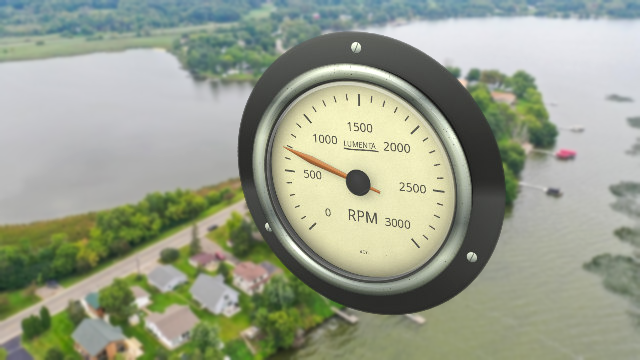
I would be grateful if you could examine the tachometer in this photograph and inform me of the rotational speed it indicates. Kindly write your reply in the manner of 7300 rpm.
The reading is 700 rpm
